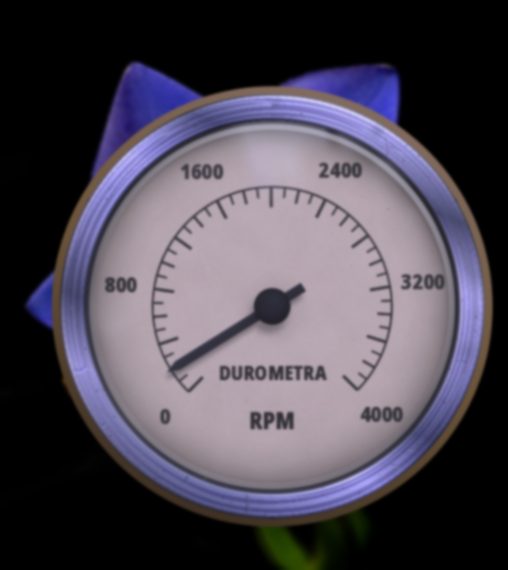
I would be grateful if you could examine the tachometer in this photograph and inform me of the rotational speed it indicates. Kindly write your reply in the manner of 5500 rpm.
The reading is 200 rpm
